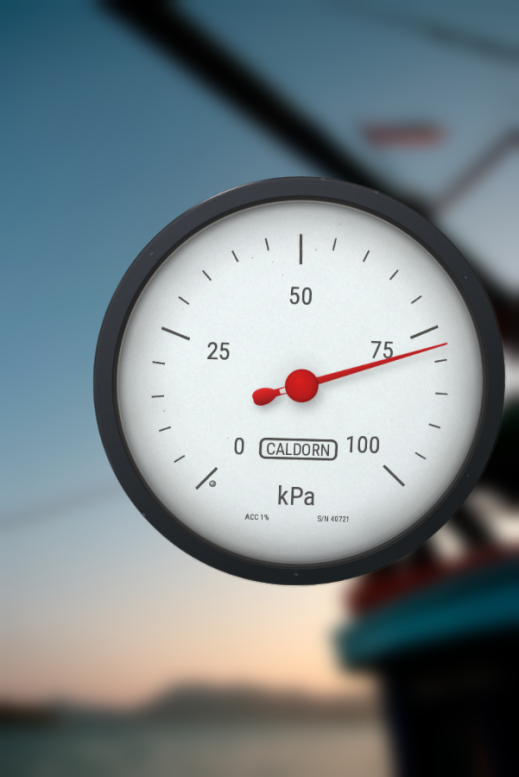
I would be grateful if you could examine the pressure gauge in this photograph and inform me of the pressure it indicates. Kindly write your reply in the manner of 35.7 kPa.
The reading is 77.5 kPa
